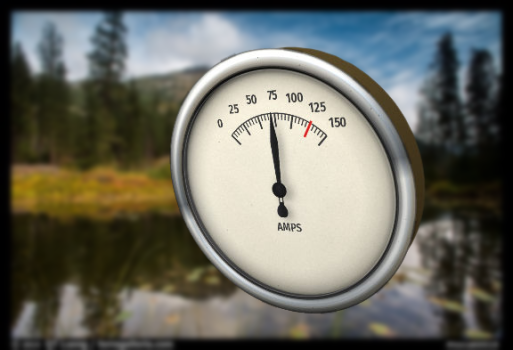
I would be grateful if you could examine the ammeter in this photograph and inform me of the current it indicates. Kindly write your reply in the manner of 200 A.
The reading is 75 A
